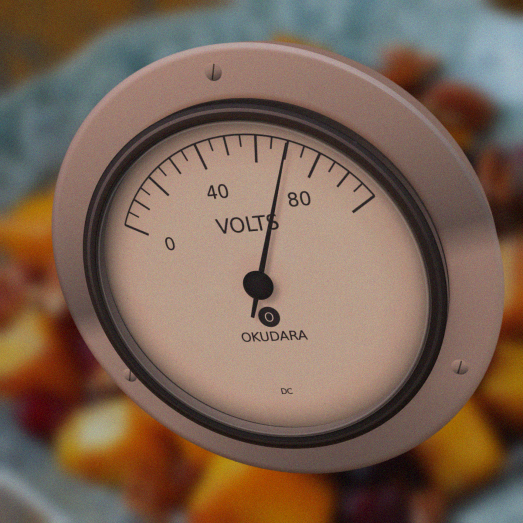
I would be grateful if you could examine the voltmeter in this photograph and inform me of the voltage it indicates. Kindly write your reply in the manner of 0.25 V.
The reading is 70 V
